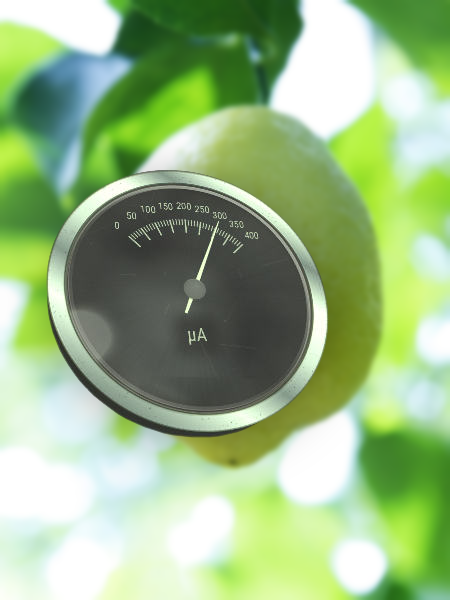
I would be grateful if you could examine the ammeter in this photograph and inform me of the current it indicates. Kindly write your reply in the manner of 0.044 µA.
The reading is 300 µA
